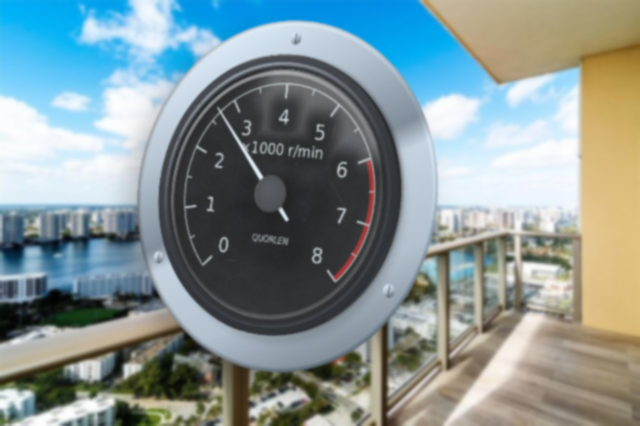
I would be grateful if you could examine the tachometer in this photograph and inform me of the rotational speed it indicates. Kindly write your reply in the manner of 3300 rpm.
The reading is 2750 rpm
